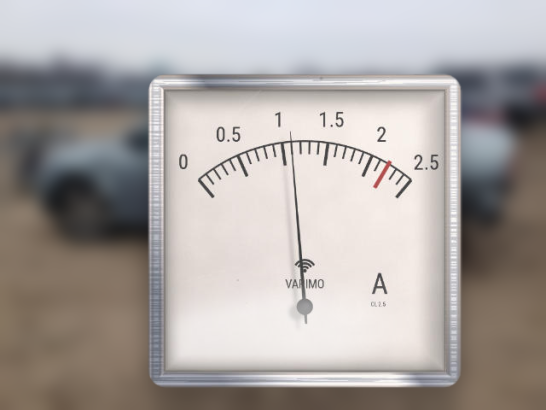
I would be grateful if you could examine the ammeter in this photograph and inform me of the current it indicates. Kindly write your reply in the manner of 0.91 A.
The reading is 1.1 A
